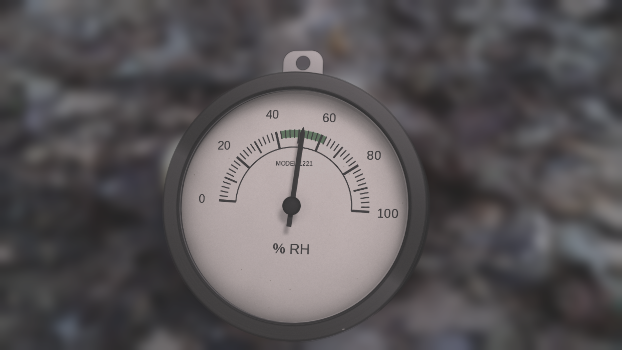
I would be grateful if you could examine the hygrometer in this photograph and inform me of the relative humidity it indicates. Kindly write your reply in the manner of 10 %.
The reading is 52 %
